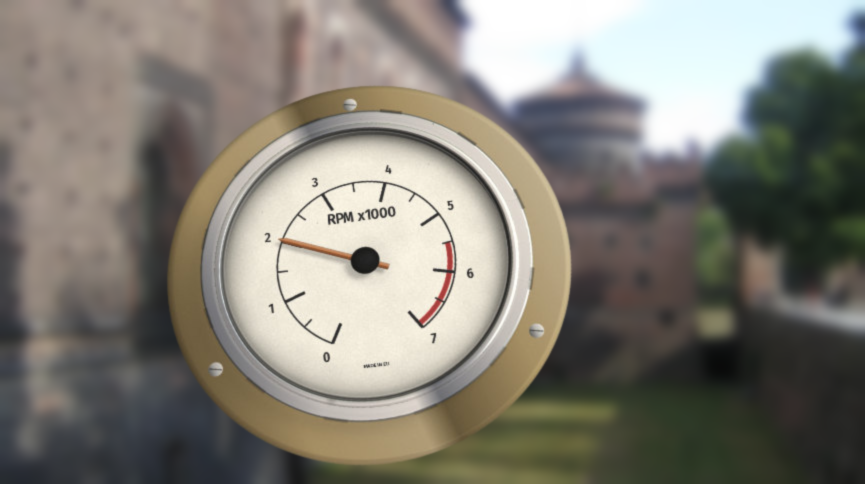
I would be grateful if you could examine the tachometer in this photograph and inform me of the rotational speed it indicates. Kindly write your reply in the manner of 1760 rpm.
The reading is 2000 rpm
